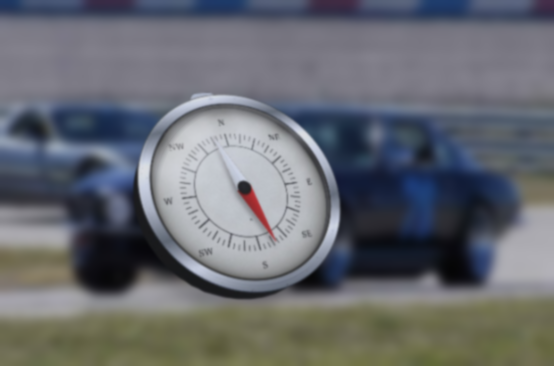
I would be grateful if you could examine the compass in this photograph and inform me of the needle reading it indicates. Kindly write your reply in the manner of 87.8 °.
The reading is 165 °
